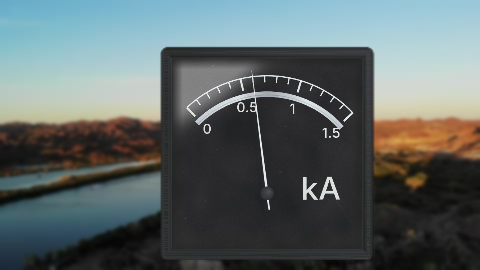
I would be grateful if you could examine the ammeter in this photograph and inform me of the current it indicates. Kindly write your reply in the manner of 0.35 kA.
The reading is 0.6 kA
